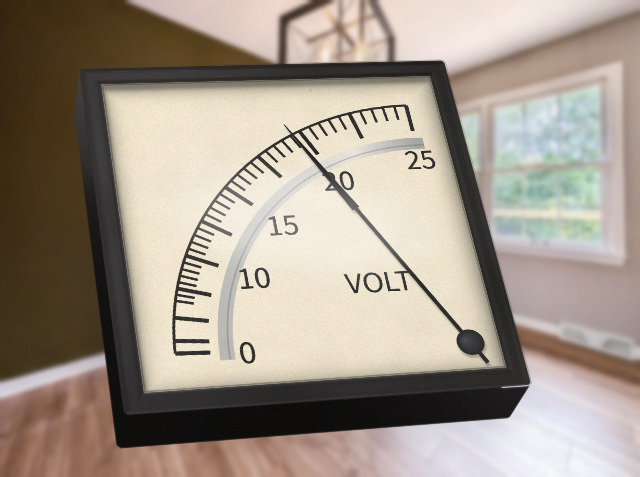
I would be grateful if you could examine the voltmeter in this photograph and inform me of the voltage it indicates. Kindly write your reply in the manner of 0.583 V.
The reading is 19.5 V
